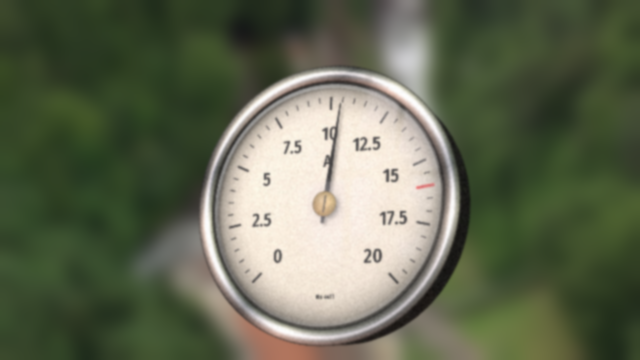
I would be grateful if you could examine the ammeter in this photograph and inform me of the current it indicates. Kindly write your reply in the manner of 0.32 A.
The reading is 10.5 A
